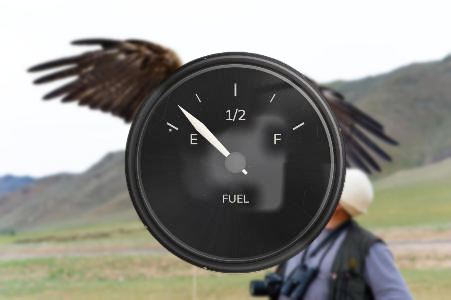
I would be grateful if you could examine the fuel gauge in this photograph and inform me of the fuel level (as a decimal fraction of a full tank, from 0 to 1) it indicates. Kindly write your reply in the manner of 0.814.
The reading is 0.125
